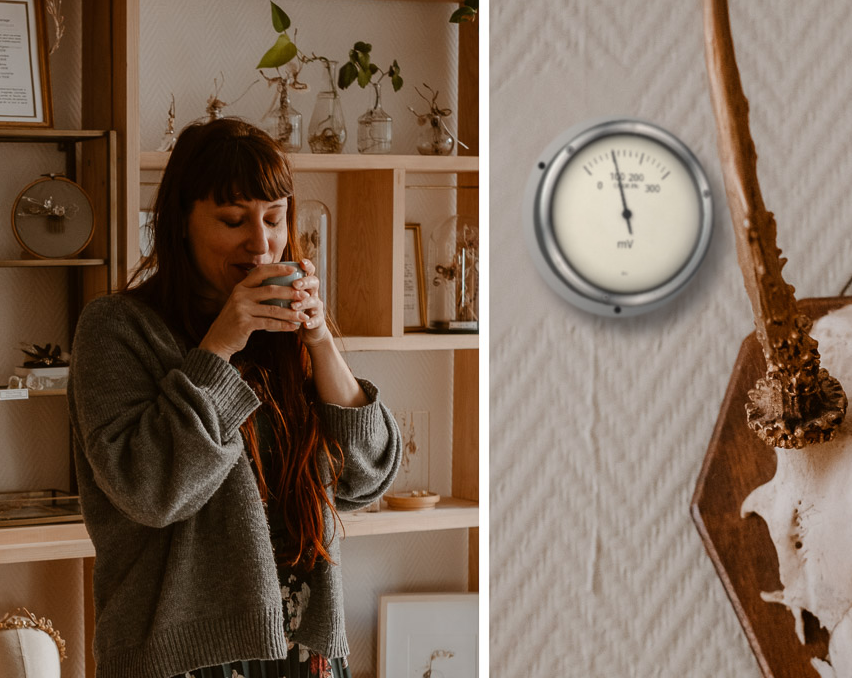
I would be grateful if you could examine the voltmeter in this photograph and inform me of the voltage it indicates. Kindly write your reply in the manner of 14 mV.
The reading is 100 mV
